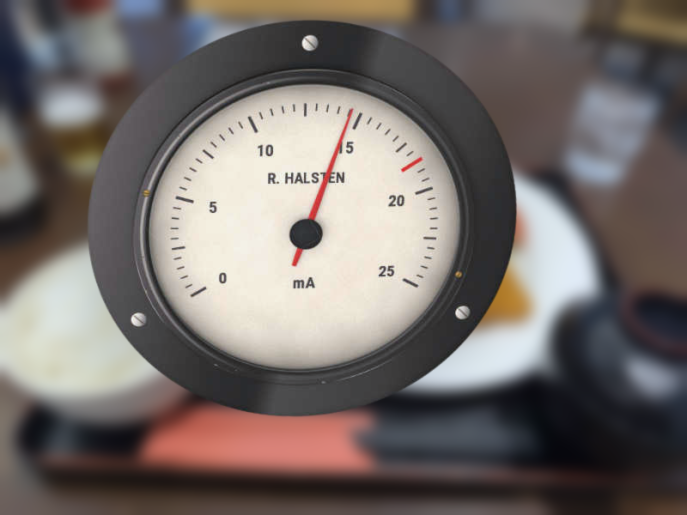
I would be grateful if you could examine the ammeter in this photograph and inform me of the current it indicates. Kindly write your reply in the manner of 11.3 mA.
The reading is 14.5 mA
